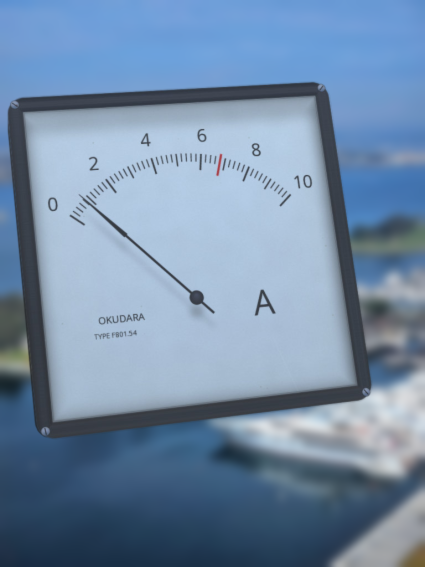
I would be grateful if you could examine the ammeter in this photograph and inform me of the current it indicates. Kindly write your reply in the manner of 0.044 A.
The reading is 0.8 A
